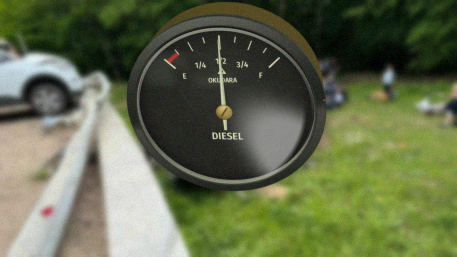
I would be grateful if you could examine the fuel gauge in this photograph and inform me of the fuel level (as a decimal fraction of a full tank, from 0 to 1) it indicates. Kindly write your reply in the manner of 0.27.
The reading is 0.5
